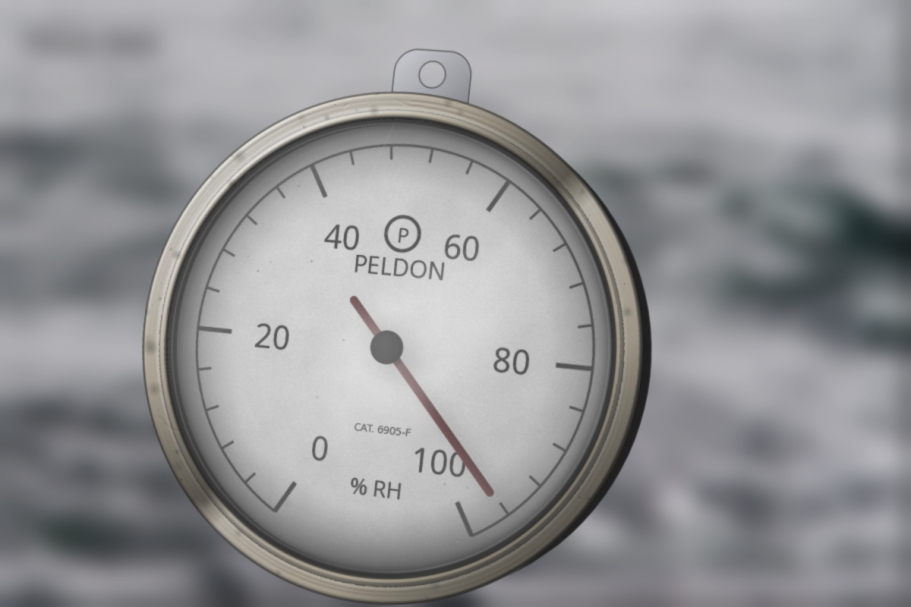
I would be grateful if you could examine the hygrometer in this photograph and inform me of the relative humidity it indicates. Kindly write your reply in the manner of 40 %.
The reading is 96 %
